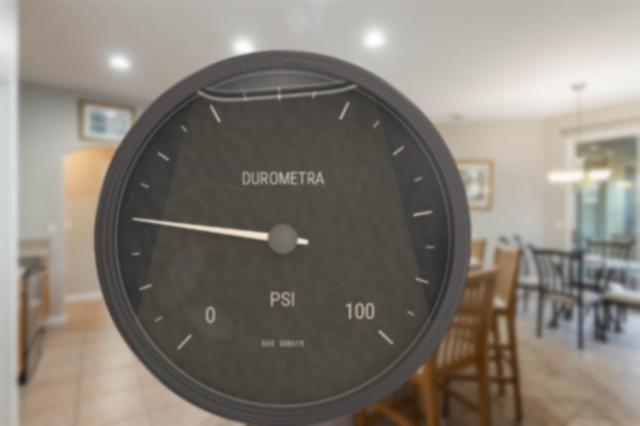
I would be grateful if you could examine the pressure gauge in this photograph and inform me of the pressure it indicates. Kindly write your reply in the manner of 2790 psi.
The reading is 20 psi
